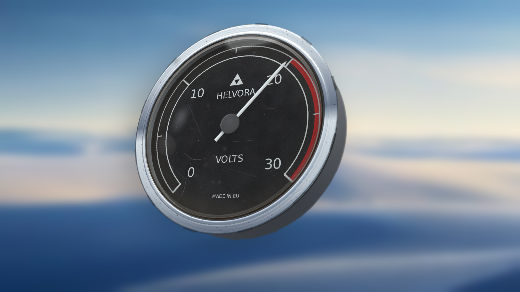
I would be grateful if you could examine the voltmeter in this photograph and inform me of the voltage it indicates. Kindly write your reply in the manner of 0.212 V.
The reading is 20 V
